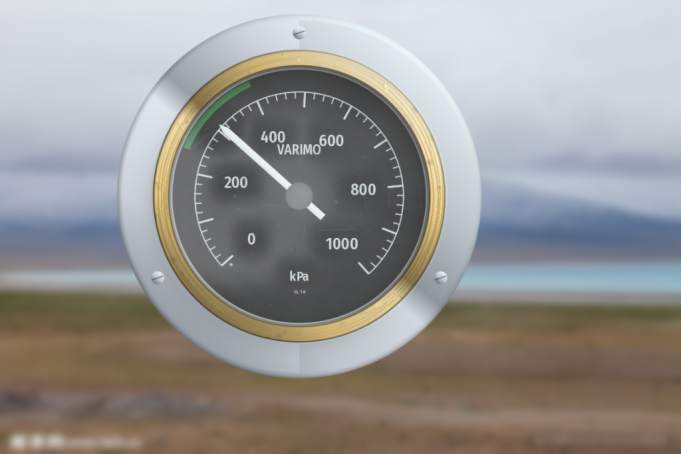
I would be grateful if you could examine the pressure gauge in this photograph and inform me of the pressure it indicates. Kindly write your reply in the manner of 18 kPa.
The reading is 310 kPa
